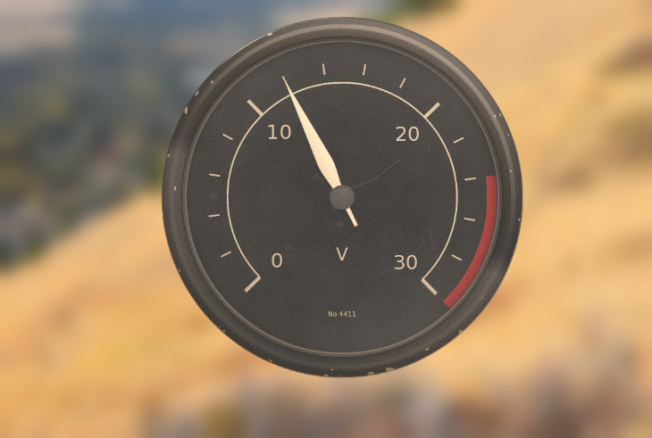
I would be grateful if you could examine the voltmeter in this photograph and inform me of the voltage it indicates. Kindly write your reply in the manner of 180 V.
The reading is 12 V
